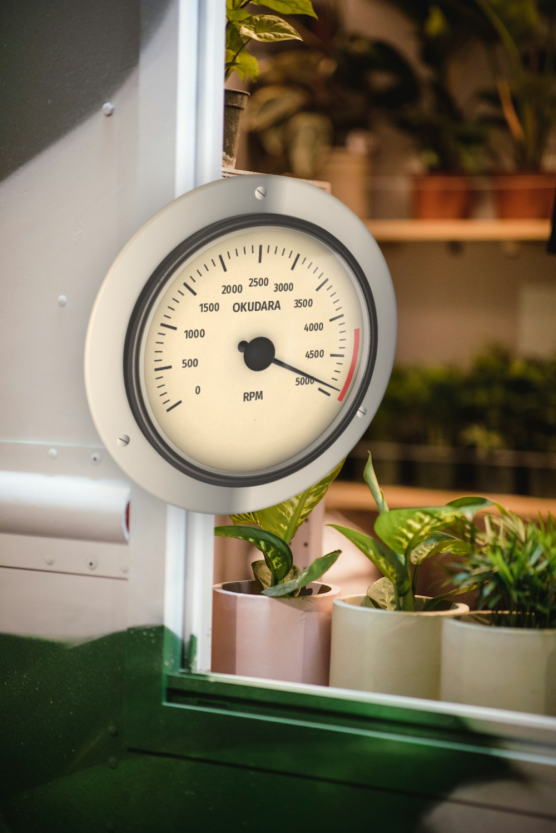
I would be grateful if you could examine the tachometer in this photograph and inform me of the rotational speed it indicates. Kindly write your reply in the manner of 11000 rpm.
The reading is 4900 rpm
